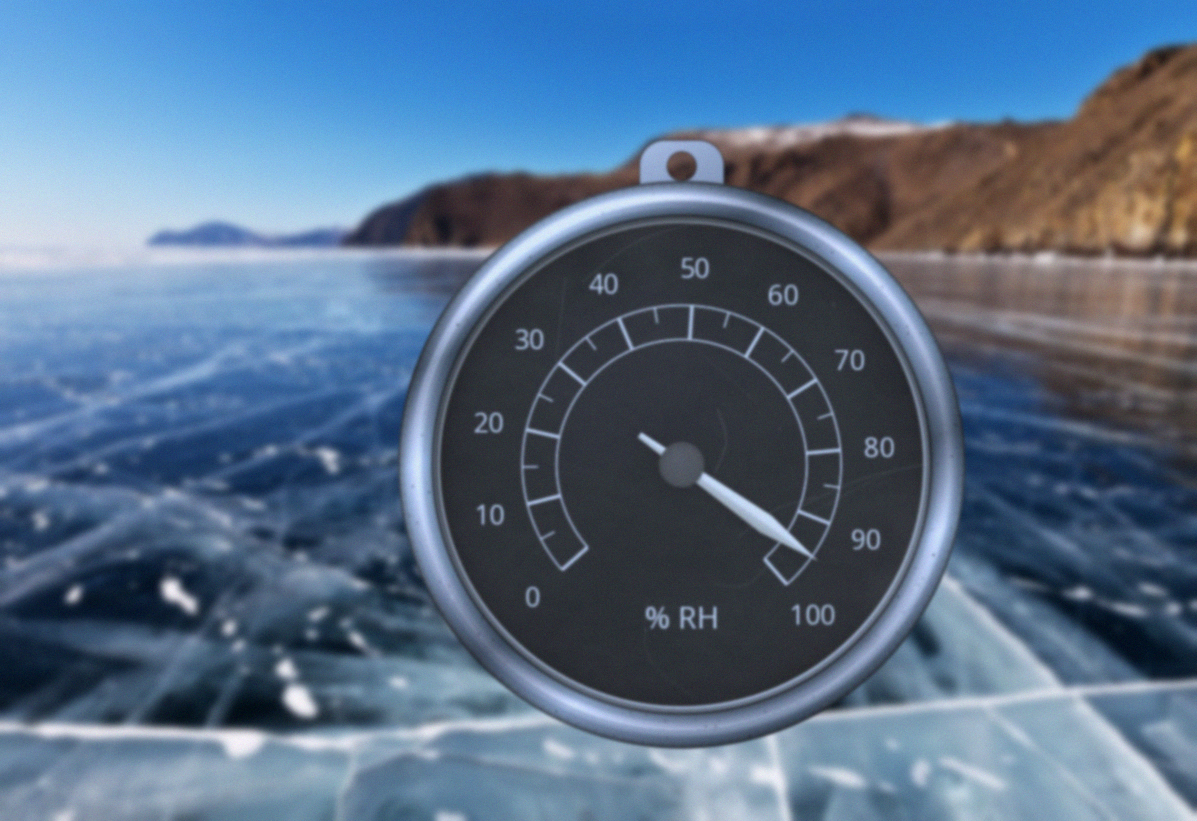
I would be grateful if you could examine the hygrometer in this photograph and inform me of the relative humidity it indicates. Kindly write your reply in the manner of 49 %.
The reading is 95 %
